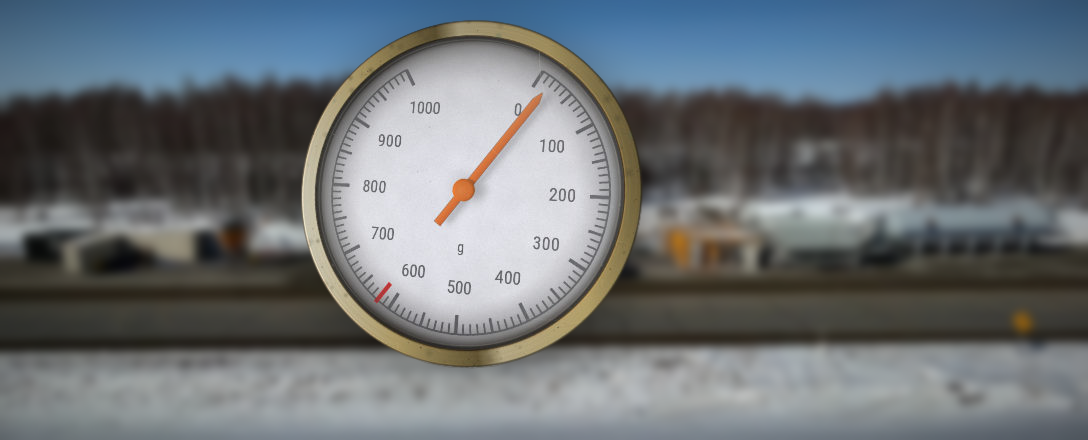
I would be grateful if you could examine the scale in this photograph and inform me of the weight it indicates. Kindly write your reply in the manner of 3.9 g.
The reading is 20 g
